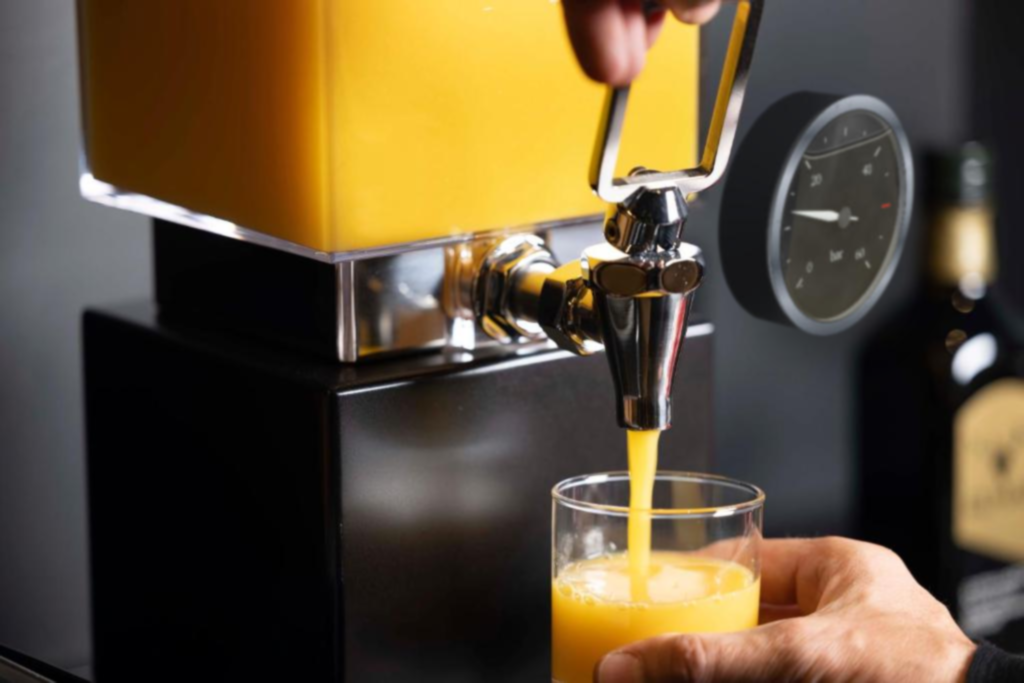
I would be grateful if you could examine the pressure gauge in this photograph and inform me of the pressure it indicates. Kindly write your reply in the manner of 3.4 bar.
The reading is 12.5 bar
